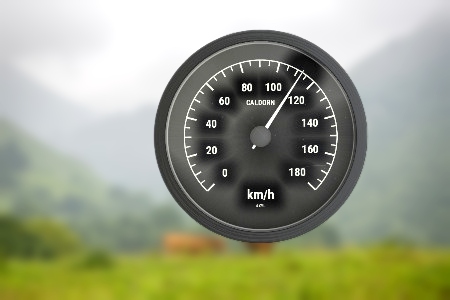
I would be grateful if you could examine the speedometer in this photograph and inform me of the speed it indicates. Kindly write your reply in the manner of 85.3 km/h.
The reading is 112.5 km/h
